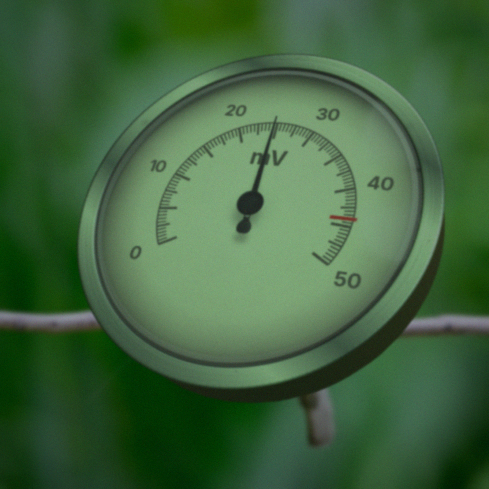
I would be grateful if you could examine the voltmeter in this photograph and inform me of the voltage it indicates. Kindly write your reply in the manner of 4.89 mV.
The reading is 25 mV
